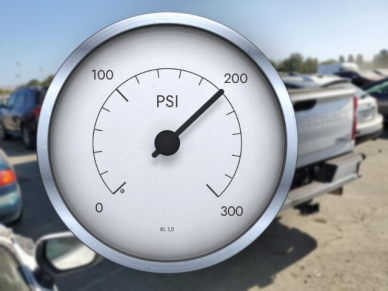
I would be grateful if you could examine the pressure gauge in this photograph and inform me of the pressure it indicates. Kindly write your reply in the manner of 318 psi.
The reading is 200 psi
